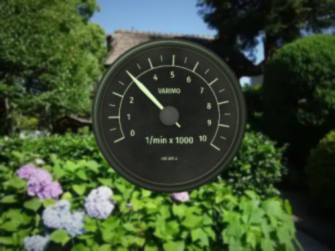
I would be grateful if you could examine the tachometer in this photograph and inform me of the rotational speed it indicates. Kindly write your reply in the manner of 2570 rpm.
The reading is 3000 rpm
